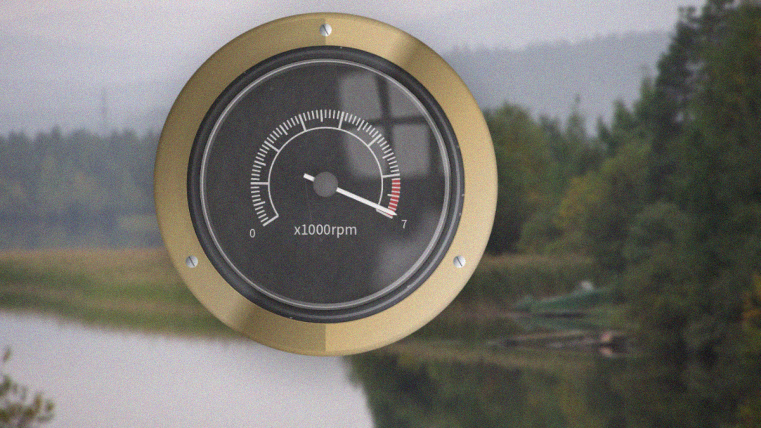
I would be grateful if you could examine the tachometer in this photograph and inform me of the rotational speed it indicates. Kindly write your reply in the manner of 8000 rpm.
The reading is 6900 rpm
